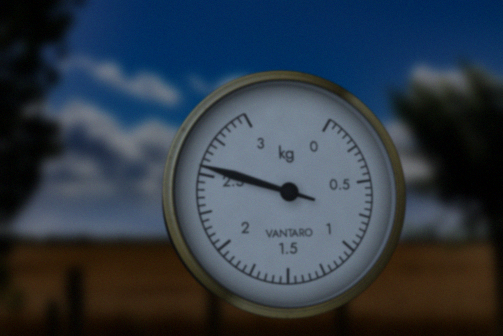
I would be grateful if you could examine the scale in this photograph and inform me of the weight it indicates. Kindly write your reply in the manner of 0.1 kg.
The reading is 2.55 kg
